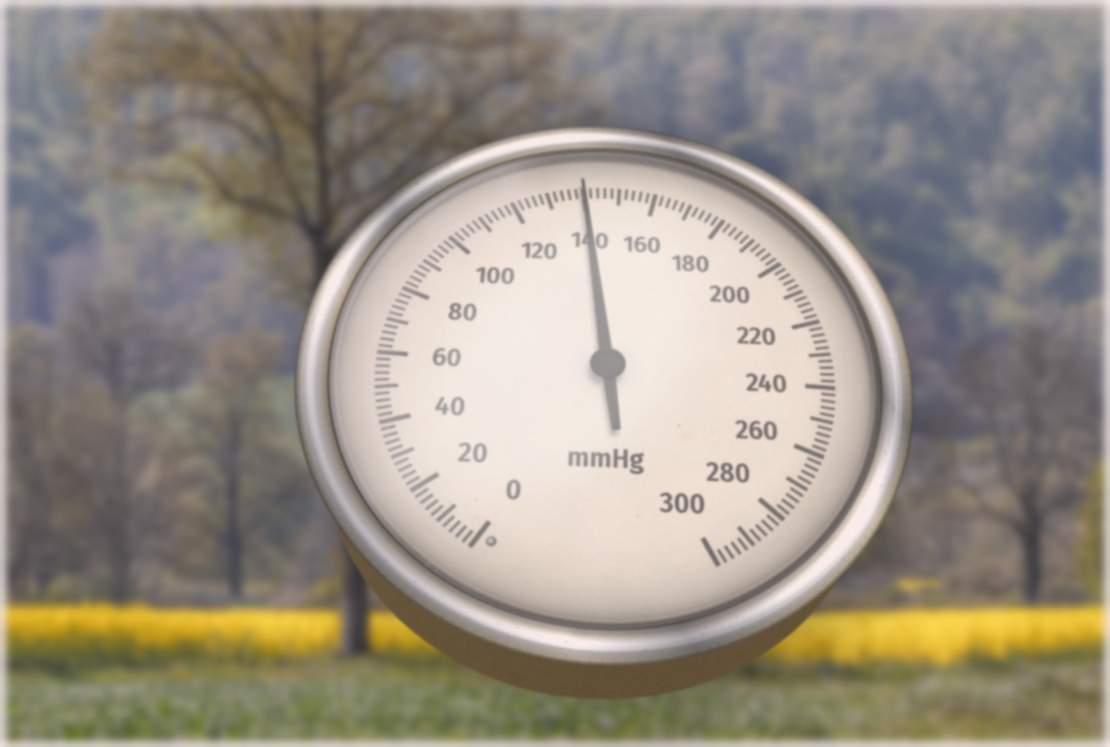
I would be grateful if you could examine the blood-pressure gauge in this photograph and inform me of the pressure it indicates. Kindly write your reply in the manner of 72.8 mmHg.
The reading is 140 mmHg
